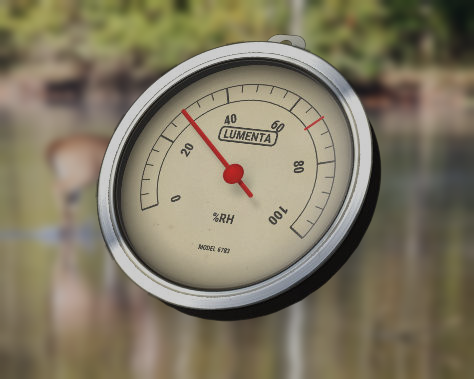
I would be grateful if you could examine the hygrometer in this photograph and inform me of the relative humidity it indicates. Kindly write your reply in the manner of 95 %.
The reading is 28 %
